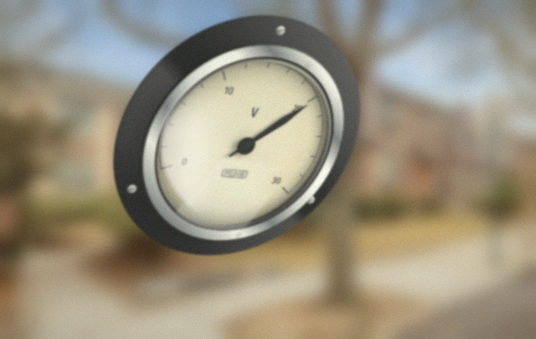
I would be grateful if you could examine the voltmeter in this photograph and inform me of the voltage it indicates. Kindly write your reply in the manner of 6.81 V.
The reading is 20 V
